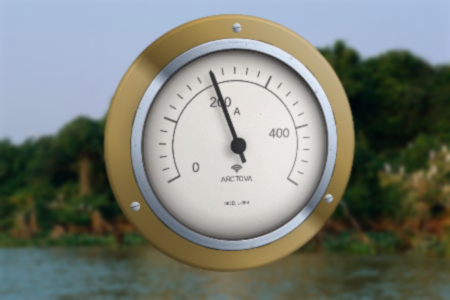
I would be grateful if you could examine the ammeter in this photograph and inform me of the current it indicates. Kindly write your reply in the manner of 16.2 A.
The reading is 200 A
